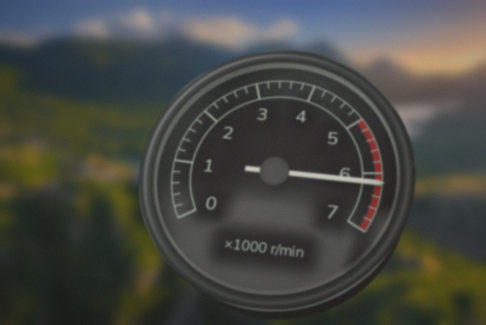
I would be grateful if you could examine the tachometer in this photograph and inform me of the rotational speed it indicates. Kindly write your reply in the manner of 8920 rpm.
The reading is 6200 rpm
